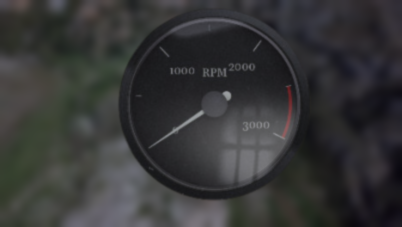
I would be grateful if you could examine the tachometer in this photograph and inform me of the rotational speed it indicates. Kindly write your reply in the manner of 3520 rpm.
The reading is 0 rpm
